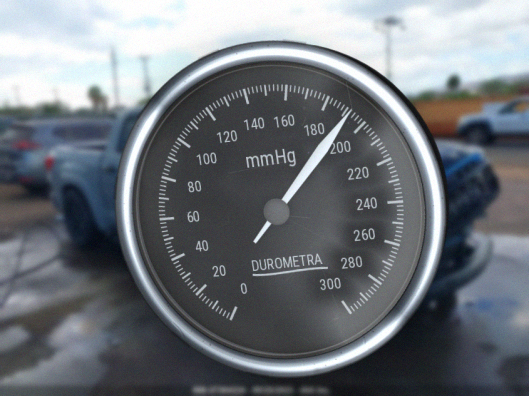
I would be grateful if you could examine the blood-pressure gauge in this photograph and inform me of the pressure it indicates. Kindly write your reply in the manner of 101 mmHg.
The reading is 192 mmHg
